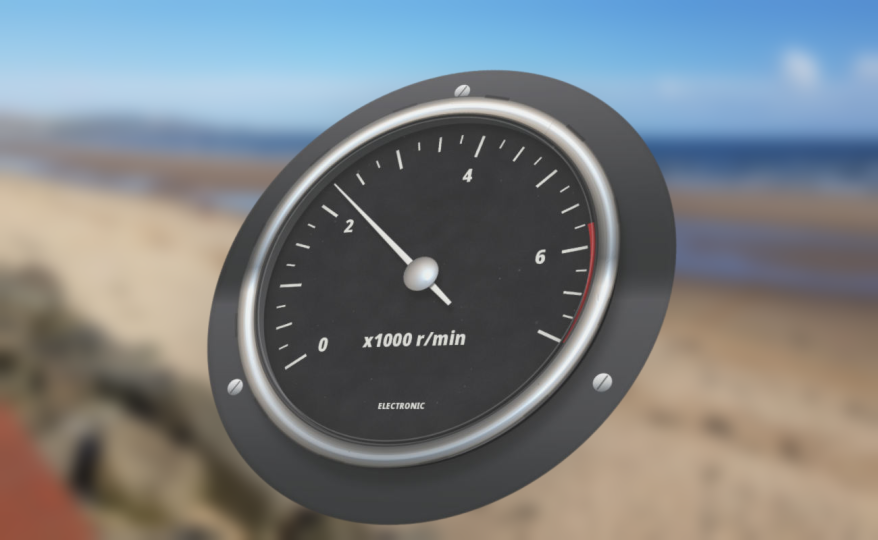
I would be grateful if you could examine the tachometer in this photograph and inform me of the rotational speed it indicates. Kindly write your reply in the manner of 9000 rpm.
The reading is 2250 rpm
